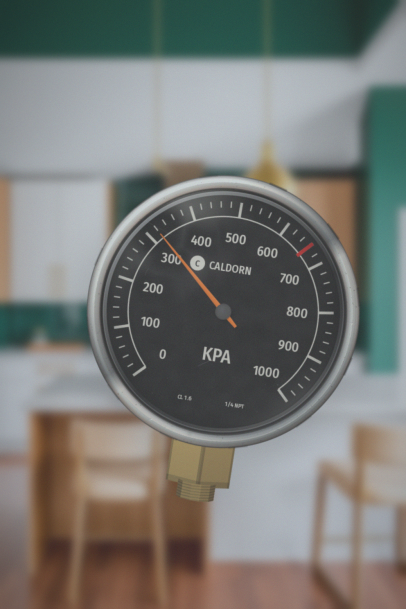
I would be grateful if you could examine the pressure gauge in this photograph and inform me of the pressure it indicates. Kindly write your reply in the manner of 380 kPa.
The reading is 320 kPa
